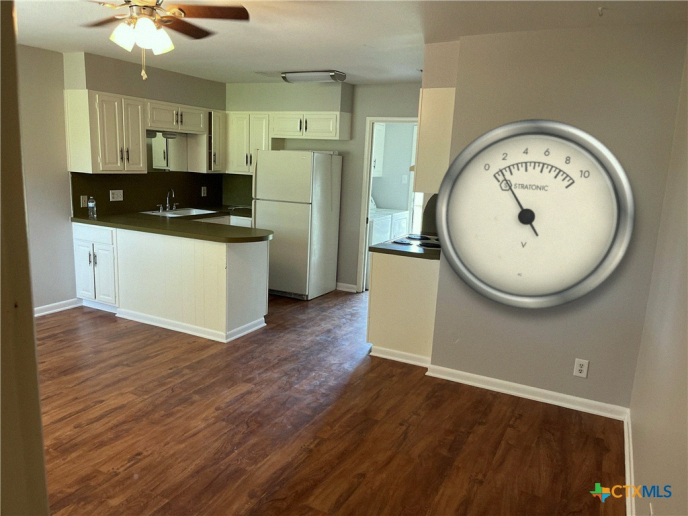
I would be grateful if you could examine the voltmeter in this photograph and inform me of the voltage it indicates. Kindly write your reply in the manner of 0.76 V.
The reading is 1 V
